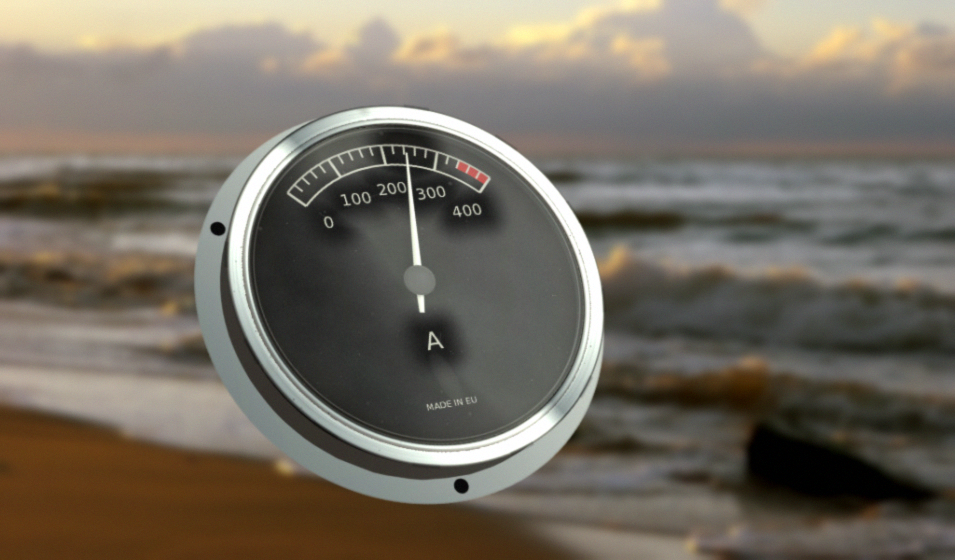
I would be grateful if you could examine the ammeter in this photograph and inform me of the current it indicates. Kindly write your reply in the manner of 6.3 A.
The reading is 240 A
